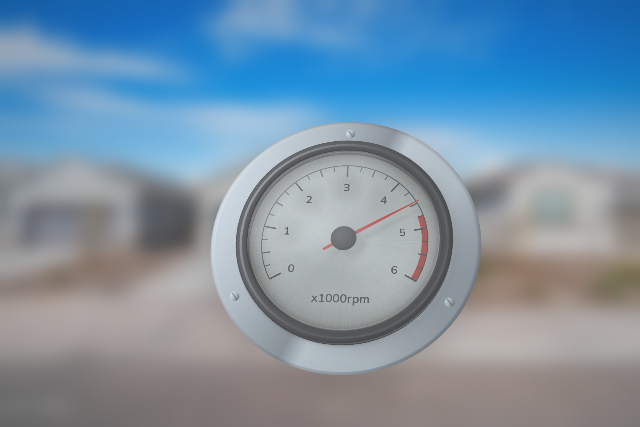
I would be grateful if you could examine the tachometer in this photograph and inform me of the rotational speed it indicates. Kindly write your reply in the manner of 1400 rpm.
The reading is 4500 rpm
